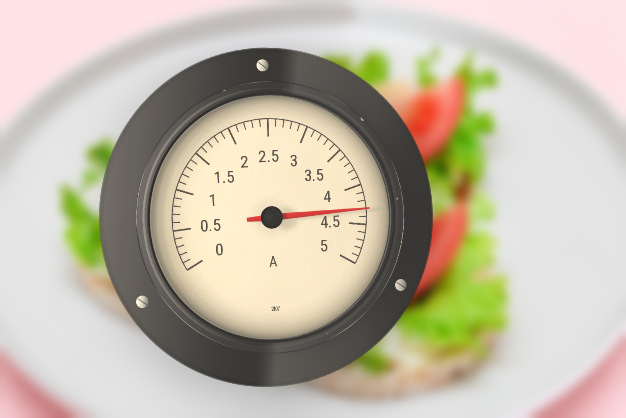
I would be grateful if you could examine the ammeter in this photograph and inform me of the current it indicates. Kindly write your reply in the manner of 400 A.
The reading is 4.3 A
